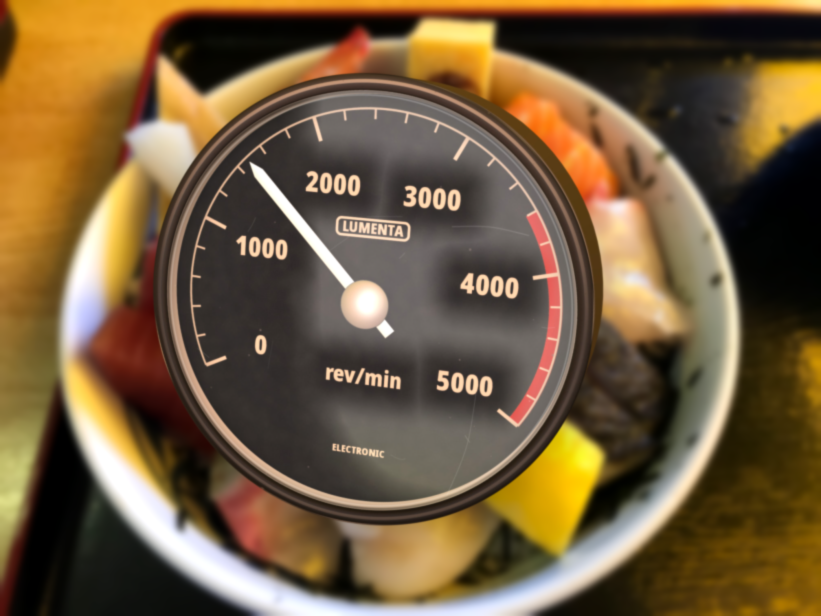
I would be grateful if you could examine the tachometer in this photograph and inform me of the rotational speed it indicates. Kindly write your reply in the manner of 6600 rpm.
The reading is 1500 rpm
